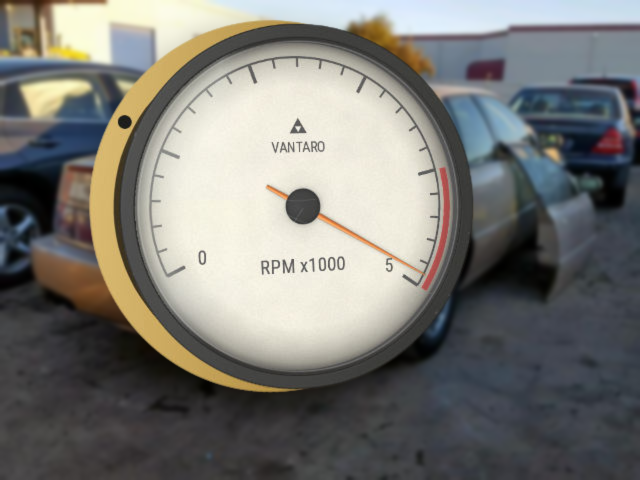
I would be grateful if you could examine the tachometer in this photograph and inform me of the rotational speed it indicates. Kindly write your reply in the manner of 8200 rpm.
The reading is 4900 rpm
